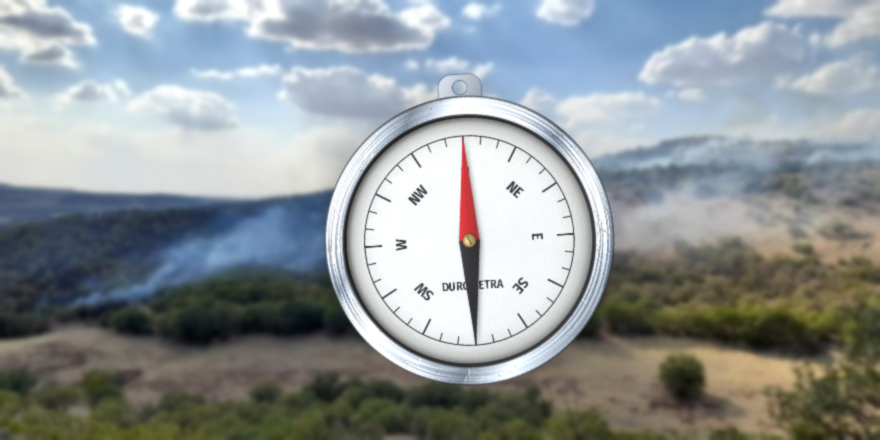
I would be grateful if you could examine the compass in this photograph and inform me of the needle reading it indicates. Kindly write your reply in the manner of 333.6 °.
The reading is 0 °
